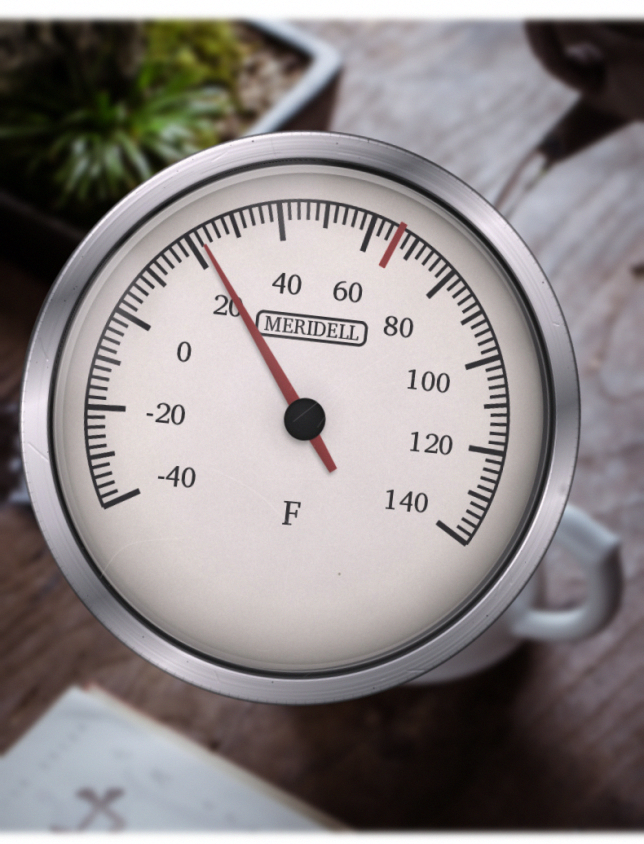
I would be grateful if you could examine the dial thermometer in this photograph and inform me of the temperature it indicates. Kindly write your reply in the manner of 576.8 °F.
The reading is 22 °F
